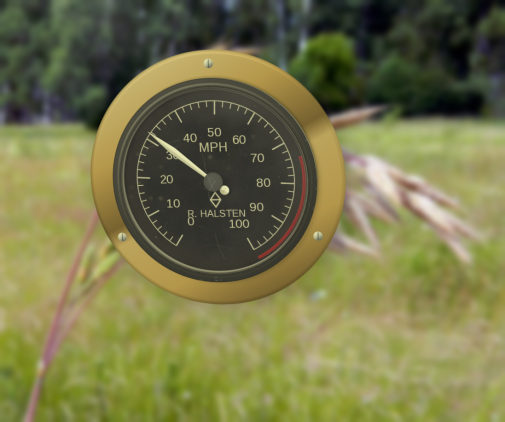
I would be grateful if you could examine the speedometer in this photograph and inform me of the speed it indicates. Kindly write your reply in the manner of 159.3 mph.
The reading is 32 mph
